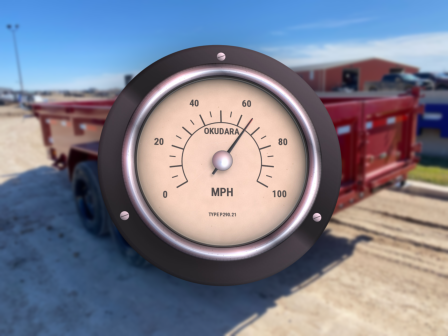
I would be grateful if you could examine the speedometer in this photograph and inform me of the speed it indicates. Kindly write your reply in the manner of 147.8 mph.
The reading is 65 mph
